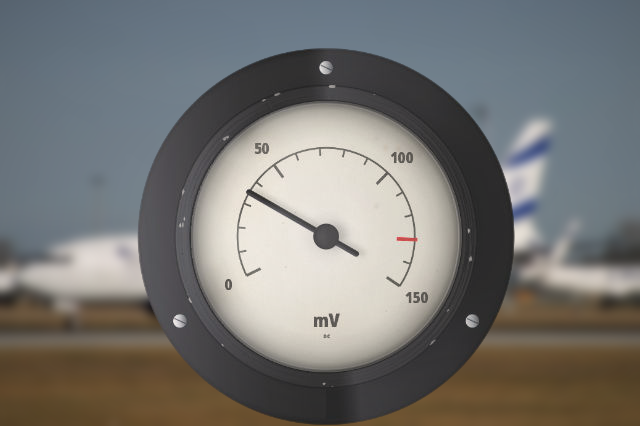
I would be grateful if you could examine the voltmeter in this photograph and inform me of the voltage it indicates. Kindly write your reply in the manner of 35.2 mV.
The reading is 35 mV
